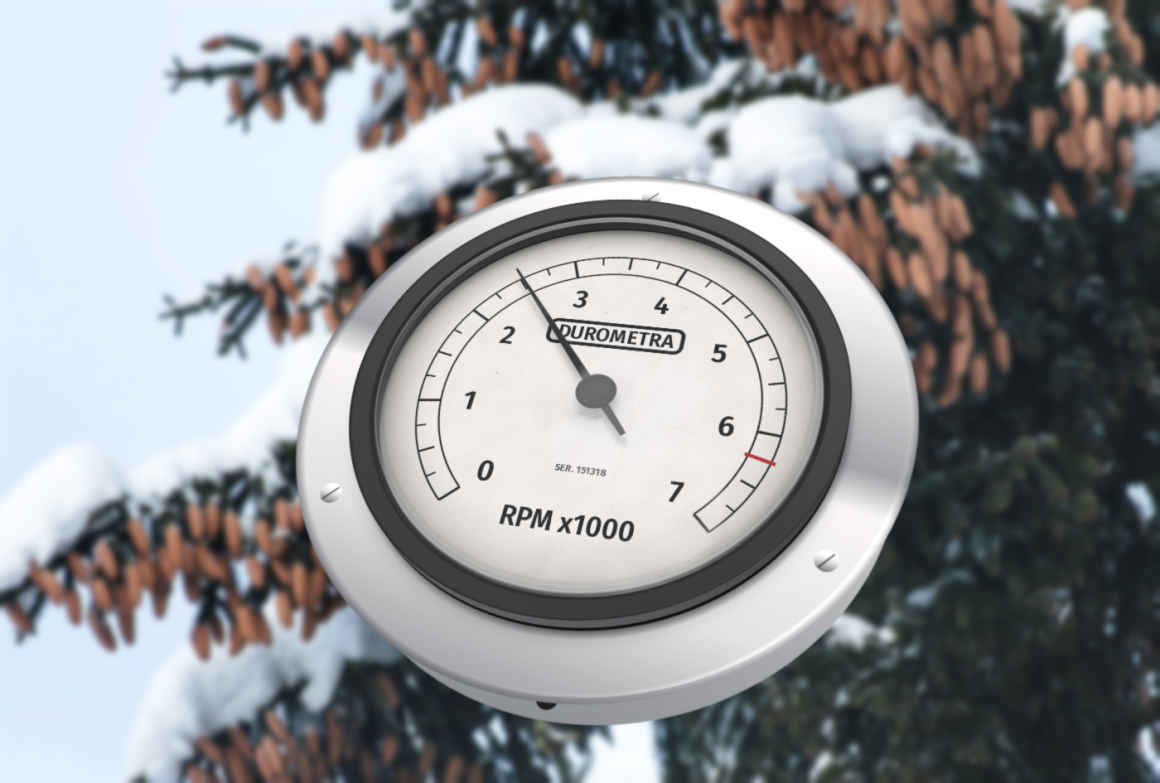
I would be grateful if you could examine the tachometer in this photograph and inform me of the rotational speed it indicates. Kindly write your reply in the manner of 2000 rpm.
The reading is 2500 rpm
